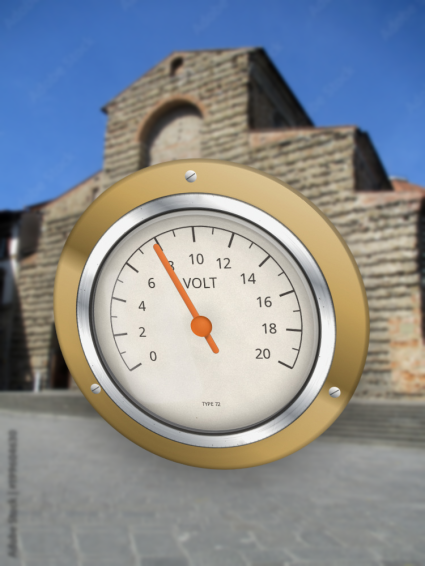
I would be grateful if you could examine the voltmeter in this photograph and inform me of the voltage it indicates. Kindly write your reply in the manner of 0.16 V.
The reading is 8 V
